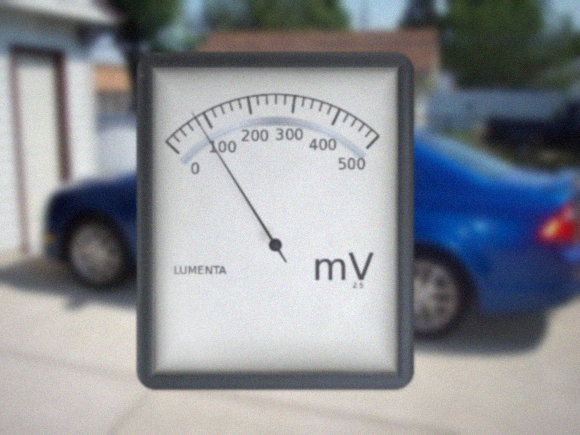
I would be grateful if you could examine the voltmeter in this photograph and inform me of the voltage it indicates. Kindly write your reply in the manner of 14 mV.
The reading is 80 mV
